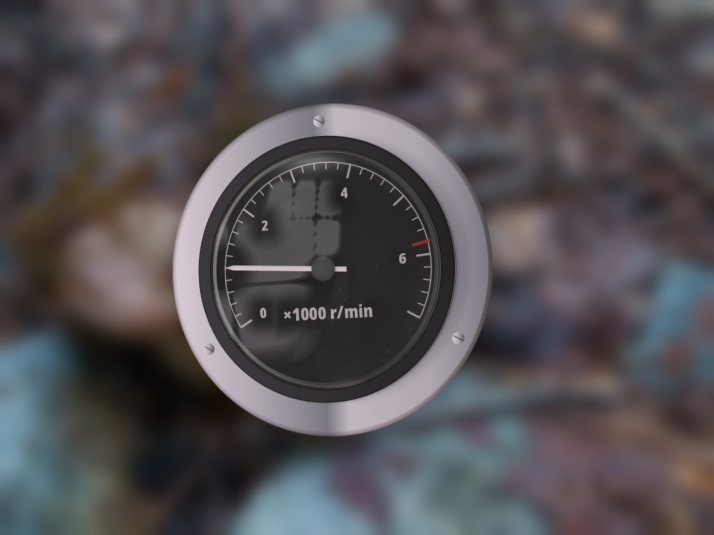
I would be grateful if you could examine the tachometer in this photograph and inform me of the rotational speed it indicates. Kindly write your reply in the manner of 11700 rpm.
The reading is 1000 rpm
